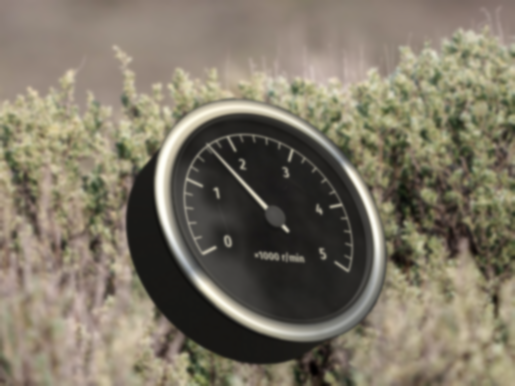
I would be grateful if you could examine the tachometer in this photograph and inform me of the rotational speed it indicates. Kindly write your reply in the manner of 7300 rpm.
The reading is 1600 rpm
